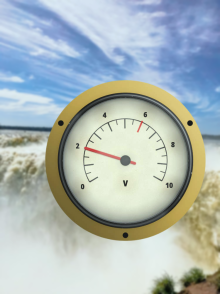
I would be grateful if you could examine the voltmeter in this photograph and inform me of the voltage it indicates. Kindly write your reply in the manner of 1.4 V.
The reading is 2 V
